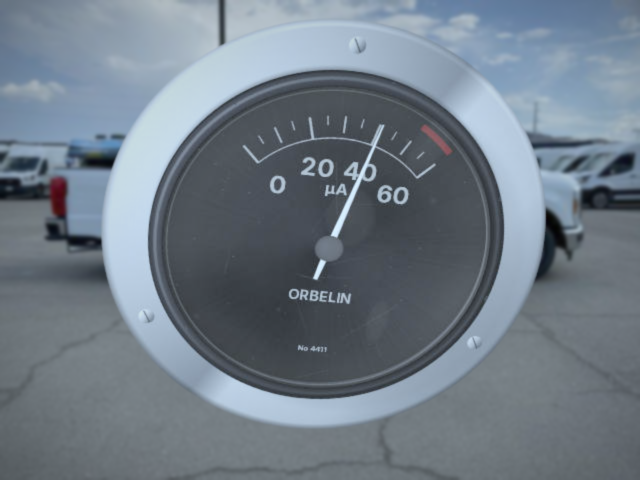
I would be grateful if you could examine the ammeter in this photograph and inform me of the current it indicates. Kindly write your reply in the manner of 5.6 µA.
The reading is 40 µA
